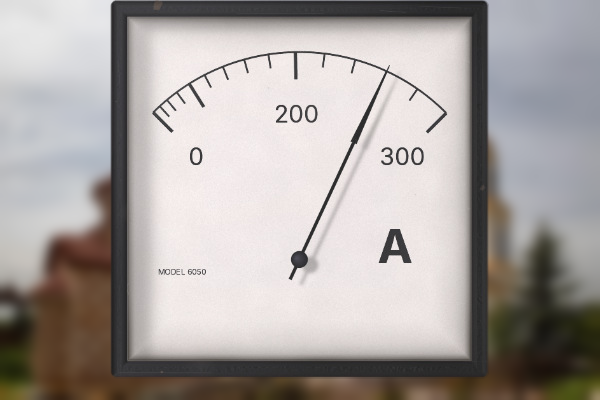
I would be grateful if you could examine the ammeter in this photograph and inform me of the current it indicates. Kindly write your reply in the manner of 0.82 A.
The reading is 260 A
